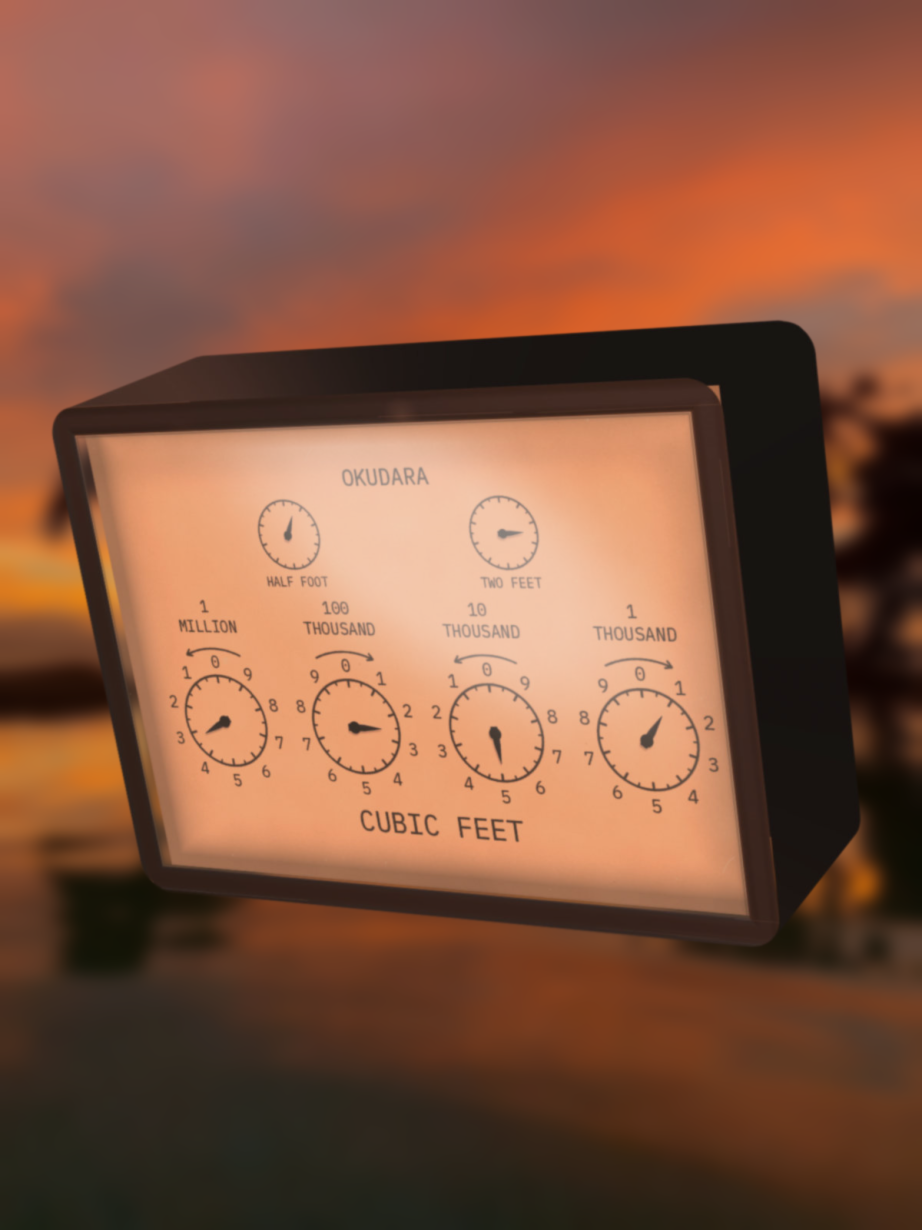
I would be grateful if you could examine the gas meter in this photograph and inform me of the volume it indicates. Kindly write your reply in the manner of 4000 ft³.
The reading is 325100 ft³
